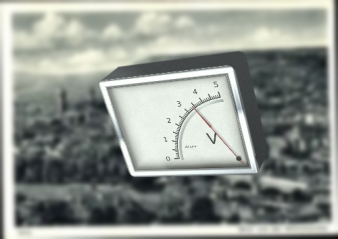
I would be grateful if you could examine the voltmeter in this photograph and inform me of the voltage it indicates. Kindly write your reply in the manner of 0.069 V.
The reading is 3.5 V
